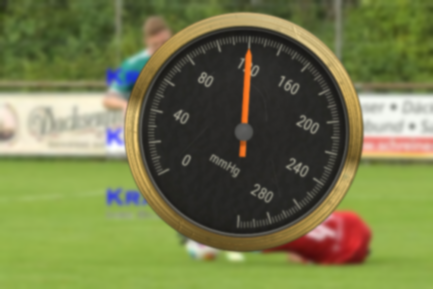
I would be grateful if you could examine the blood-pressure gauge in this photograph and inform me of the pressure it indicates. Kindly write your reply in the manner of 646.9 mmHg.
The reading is 120 mmHg
